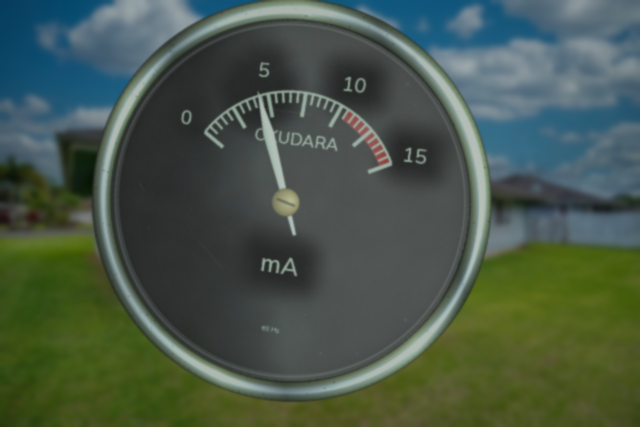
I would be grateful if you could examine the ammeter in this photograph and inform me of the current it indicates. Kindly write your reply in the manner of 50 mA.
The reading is 4.5 mA
